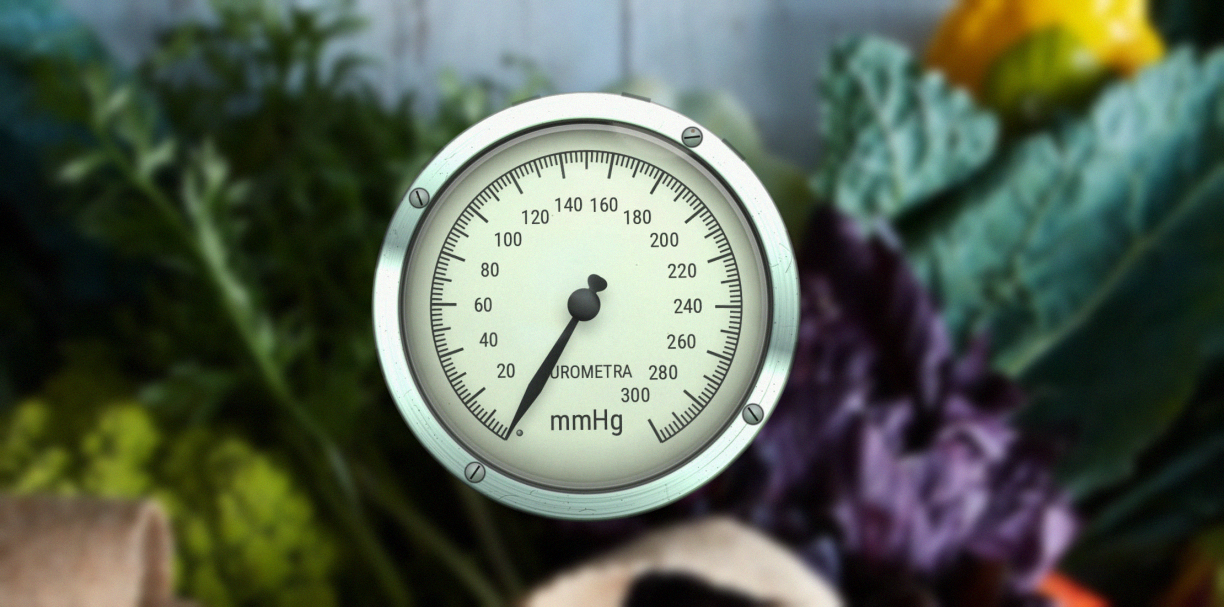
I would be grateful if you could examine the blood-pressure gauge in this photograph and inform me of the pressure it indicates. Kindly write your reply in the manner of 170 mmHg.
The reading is 0 mmHg
